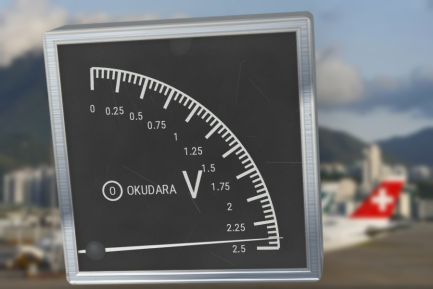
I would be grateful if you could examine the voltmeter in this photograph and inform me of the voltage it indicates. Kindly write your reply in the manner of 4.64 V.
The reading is 2.4 V
